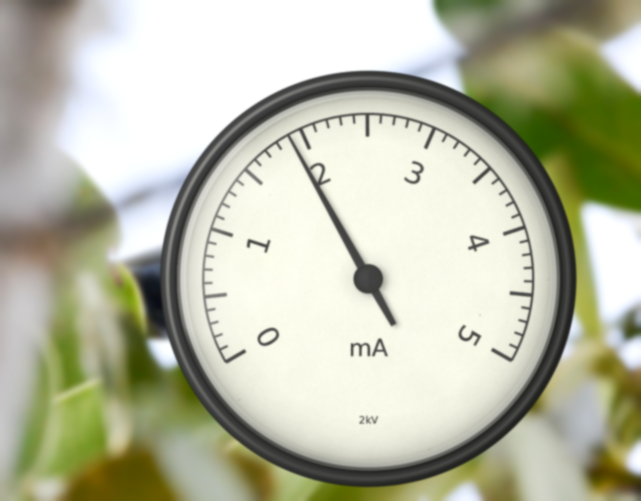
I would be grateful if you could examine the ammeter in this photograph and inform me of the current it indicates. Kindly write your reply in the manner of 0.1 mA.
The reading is 1.9 mA
